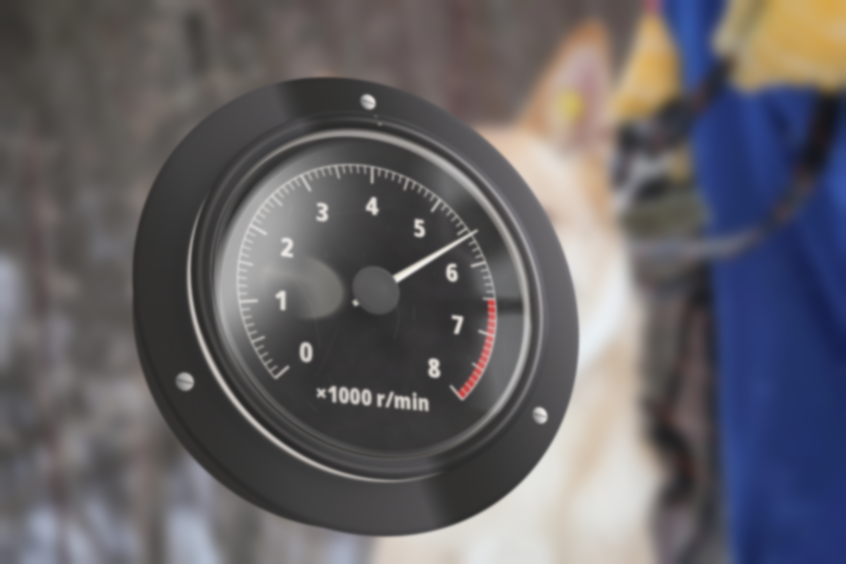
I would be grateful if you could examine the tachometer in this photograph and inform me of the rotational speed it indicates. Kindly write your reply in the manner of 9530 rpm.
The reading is 5600 rpm
